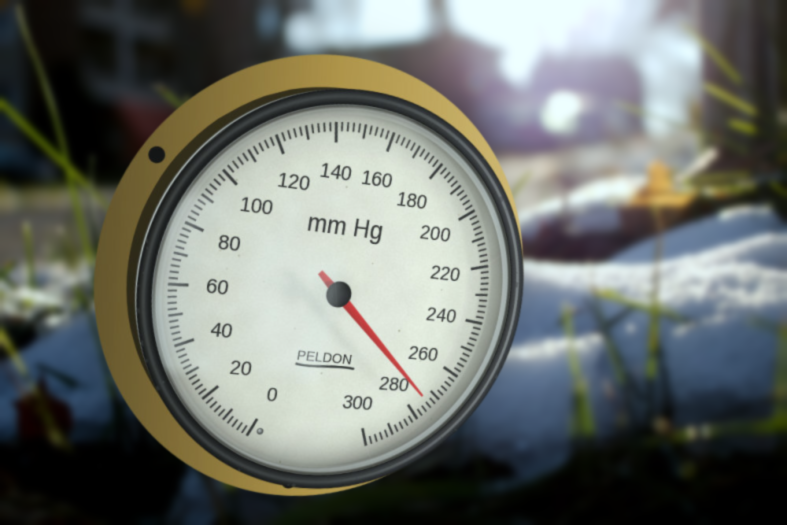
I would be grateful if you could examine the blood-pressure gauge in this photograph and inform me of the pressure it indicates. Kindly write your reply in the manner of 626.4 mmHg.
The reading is 274 mmHg
